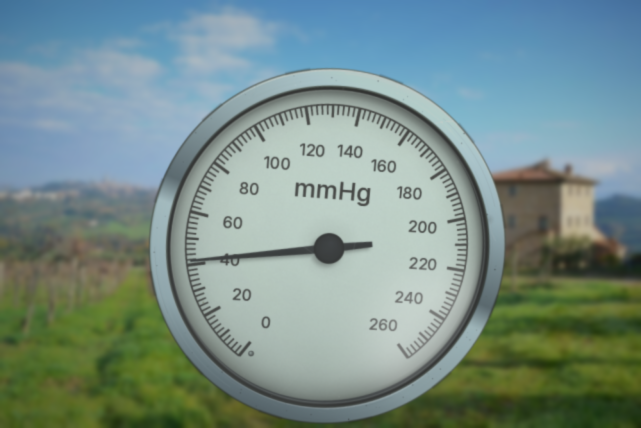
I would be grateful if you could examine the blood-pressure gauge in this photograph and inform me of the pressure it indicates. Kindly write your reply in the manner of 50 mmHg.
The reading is 42 mmHg
